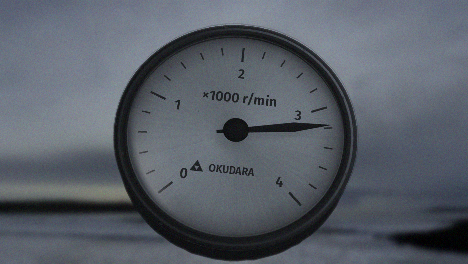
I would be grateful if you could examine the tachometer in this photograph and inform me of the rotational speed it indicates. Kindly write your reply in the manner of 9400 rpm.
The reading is 3200 rpm
